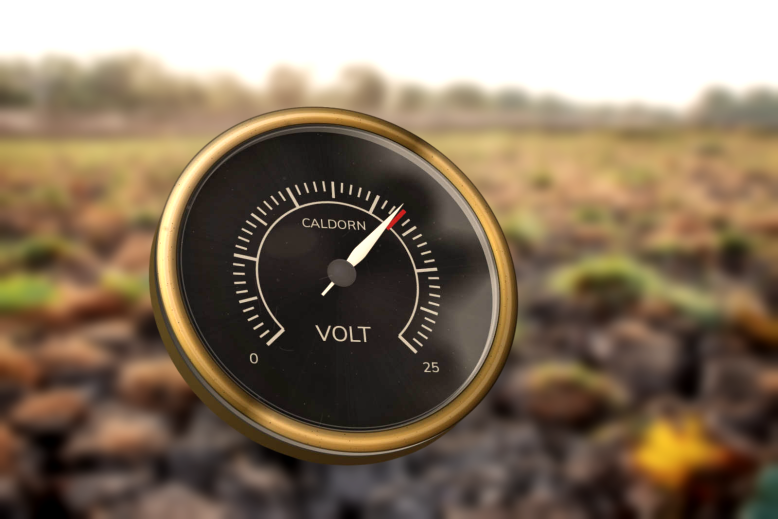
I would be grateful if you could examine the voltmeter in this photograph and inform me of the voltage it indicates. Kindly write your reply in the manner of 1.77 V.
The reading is 16.25 V
